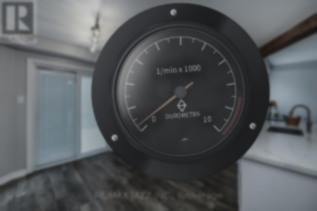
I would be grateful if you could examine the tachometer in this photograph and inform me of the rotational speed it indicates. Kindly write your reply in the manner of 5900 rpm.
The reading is 250 rpm
